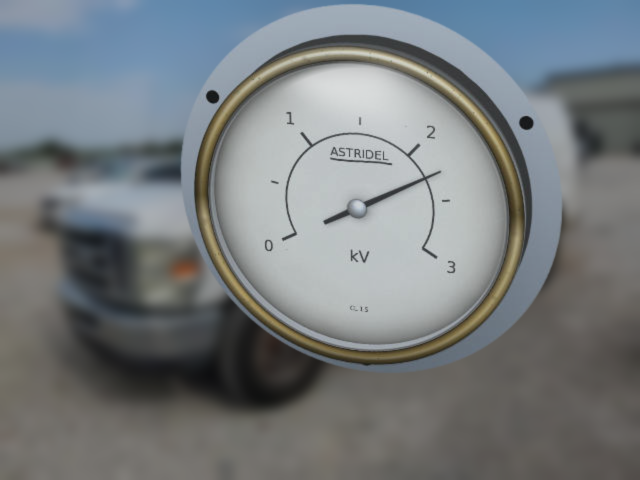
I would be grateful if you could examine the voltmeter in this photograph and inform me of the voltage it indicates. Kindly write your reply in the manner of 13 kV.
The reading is 2.25 kV
